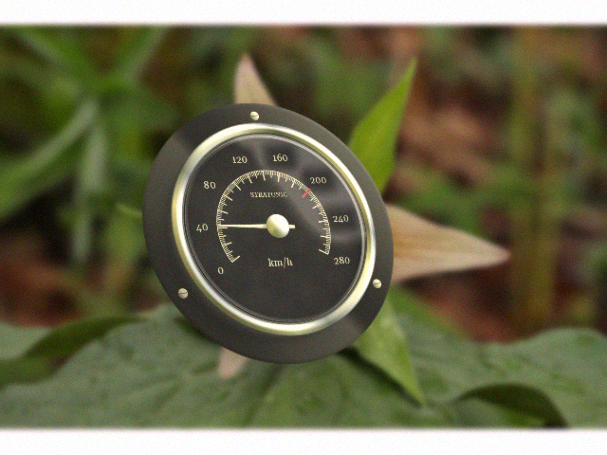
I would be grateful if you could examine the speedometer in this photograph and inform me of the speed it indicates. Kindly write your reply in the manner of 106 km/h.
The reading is 40 km/h
